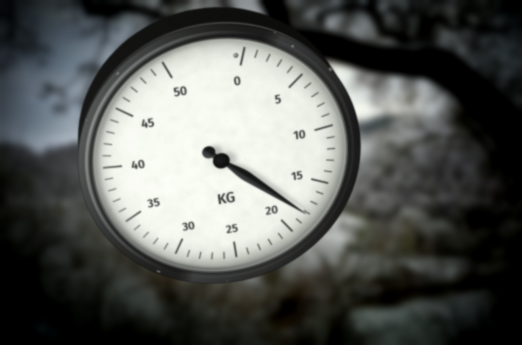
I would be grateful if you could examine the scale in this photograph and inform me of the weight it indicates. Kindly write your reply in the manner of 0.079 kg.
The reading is 18 kg
